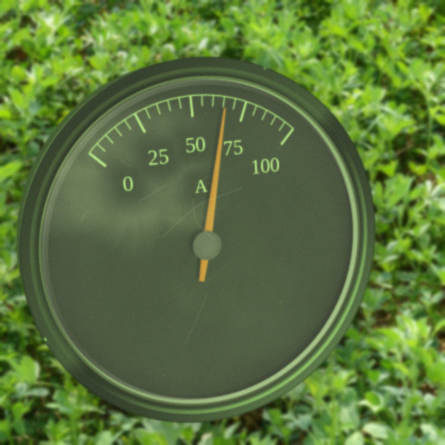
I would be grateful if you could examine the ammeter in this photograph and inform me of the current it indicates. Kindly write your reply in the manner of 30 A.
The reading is 65 A
